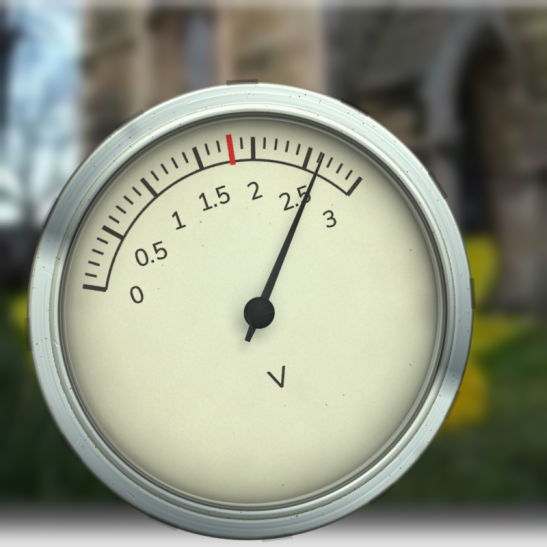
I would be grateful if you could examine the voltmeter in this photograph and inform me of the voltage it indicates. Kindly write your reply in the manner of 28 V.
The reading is 2.6 V
